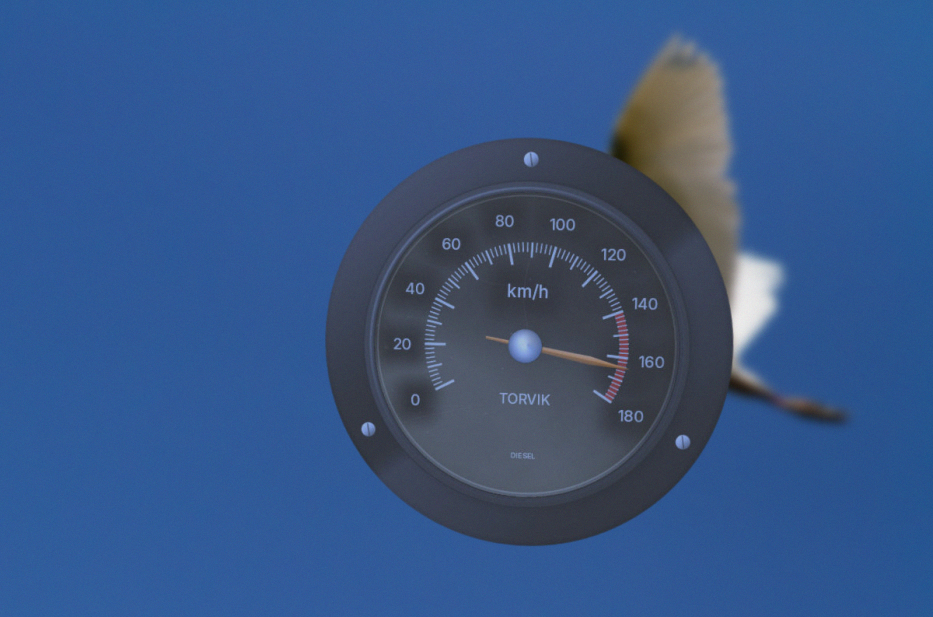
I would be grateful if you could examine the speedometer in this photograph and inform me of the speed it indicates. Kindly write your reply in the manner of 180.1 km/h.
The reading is 164 km/h
